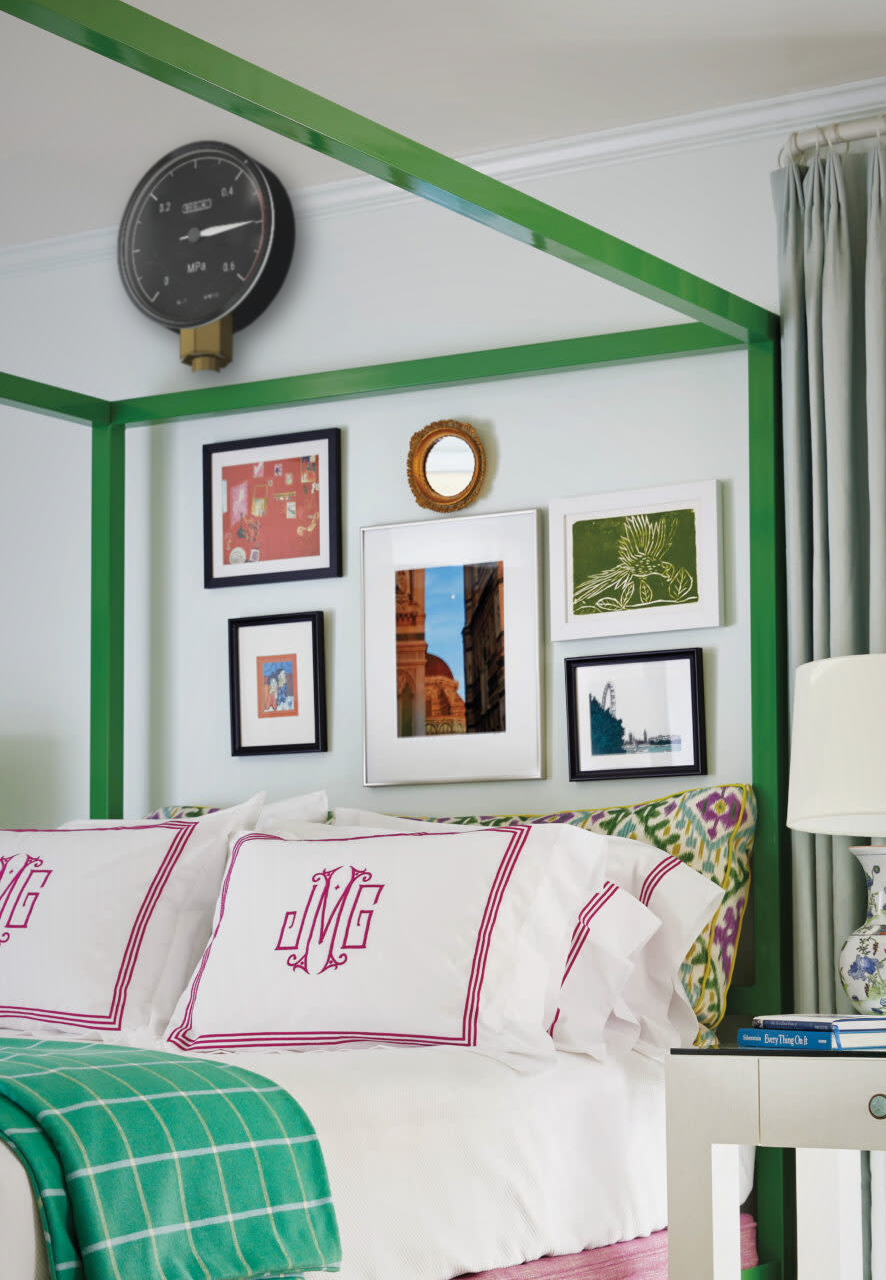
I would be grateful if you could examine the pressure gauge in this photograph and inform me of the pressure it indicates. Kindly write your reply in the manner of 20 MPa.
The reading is 0.5 MPa
